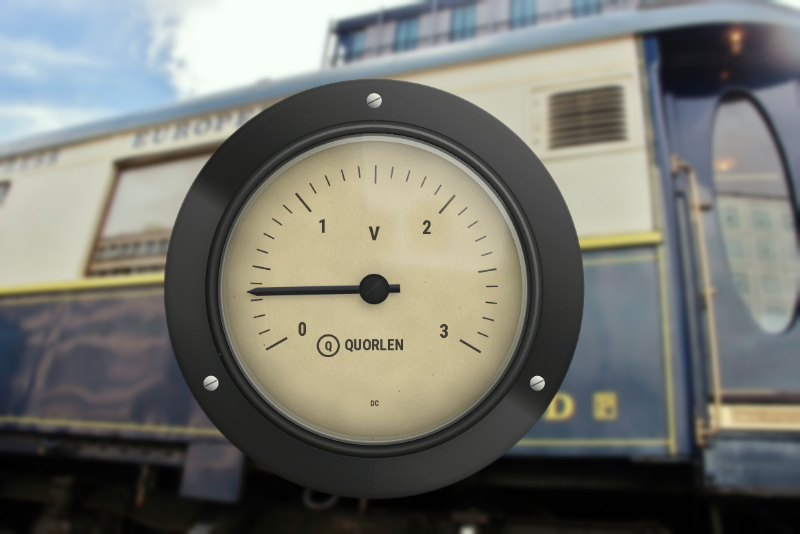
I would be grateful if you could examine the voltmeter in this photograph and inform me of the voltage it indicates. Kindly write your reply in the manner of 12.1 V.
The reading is 0.35 V
